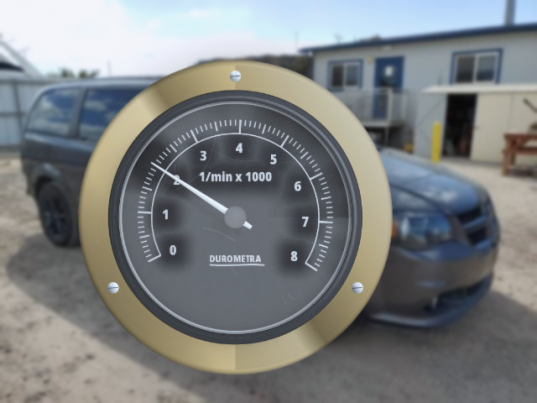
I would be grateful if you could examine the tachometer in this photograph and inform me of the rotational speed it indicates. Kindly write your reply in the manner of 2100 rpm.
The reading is 2000 rpm
